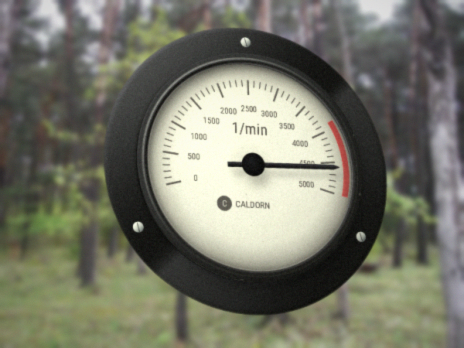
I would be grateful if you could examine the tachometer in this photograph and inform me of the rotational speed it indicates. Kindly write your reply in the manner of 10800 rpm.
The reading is 4600 rpm
